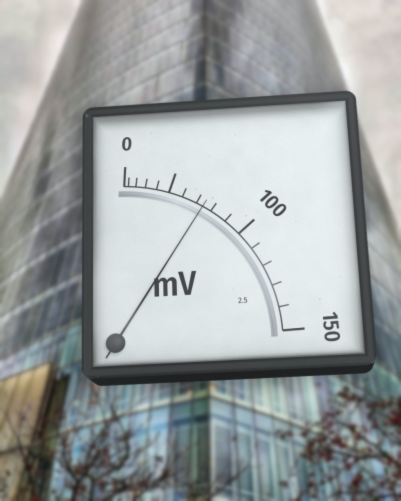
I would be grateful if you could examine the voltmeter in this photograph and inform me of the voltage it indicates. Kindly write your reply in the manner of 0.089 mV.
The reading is 75 mV
